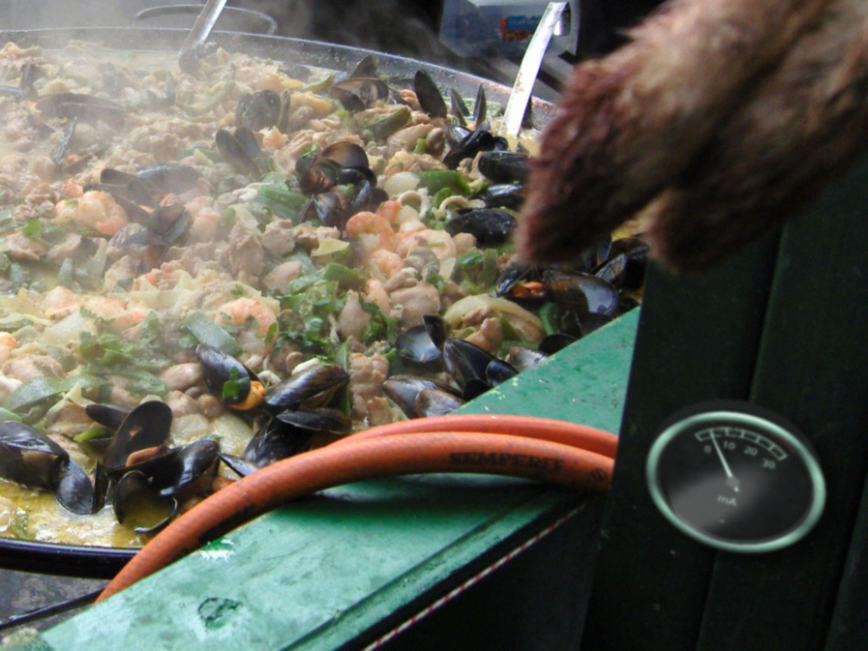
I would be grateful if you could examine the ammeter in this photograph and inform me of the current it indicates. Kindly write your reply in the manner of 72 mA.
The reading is 5 mA
